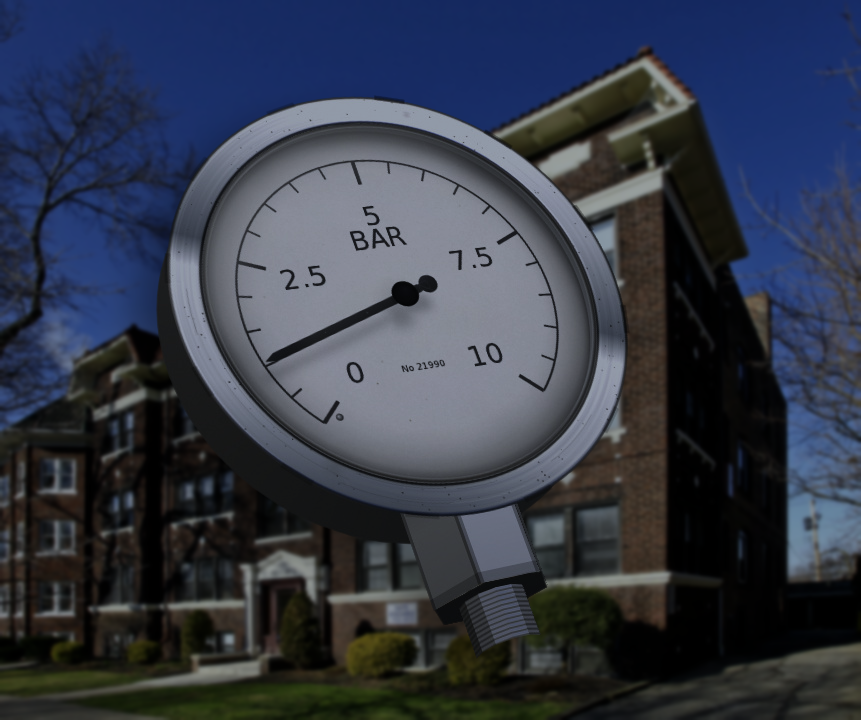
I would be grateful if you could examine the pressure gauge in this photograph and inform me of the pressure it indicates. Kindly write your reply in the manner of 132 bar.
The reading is 1 bar
